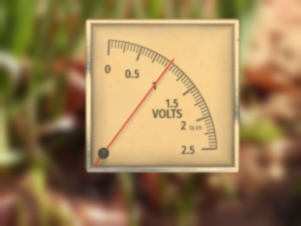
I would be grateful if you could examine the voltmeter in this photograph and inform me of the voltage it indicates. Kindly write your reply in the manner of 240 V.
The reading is 1 V
